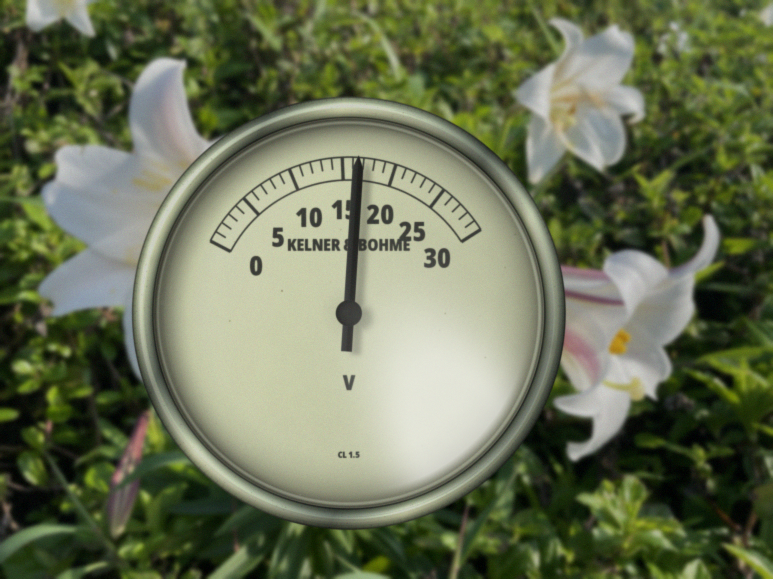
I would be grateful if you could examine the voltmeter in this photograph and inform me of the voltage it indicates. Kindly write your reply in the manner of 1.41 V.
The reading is 16.5 V
